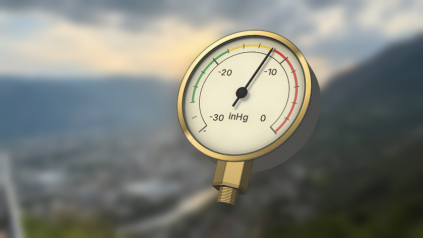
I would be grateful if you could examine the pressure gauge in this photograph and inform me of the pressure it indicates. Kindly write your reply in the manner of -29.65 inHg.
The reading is -12 inHg
